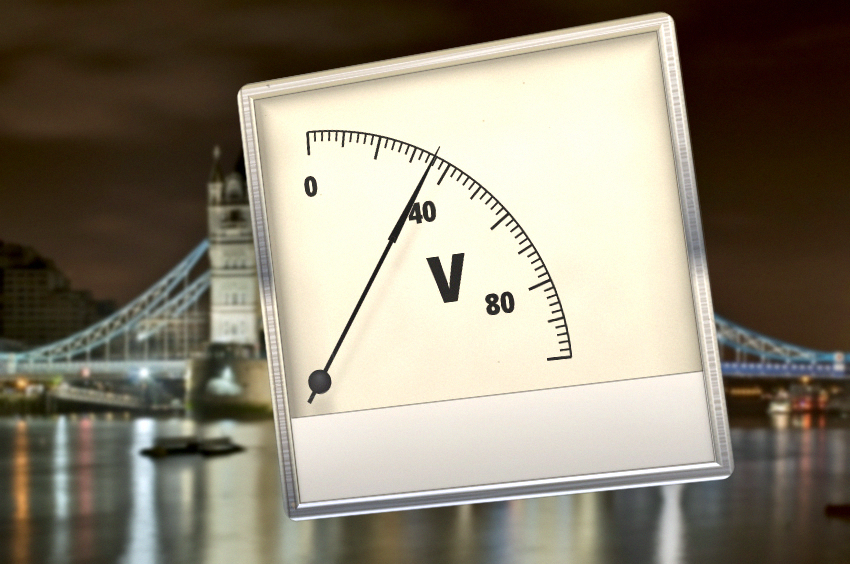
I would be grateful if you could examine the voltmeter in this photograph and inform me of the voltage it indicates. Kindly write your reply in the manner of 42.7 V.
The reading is 36 V
